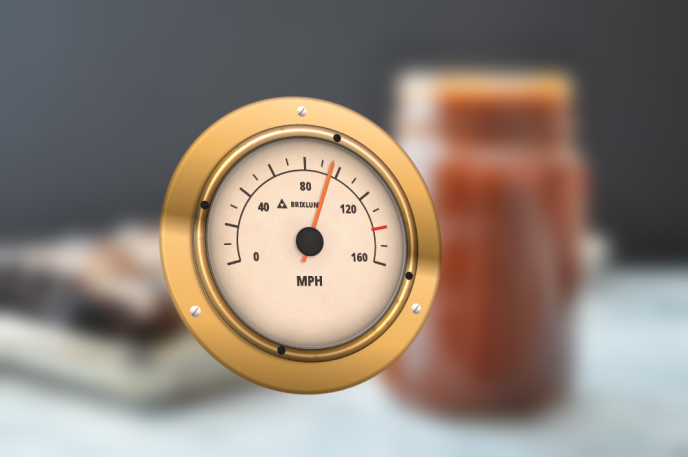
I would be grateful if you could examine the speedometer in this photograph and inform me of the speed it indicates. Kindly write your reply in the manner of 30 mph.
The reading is 95 mph
